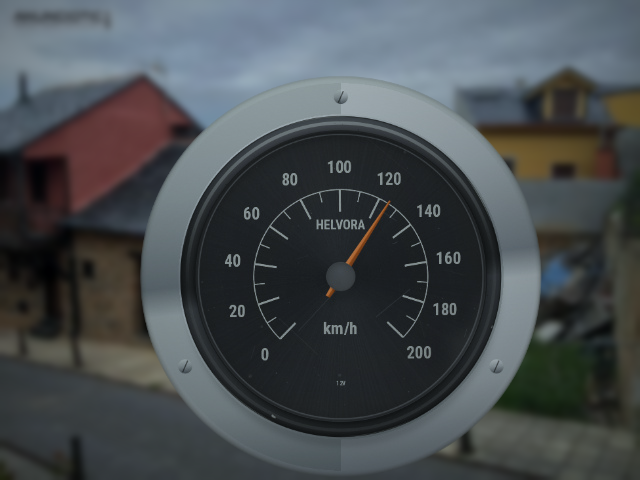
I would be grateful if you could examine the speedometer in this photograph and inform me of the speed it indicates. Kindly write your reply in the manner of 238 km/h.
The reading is 125 km/h
